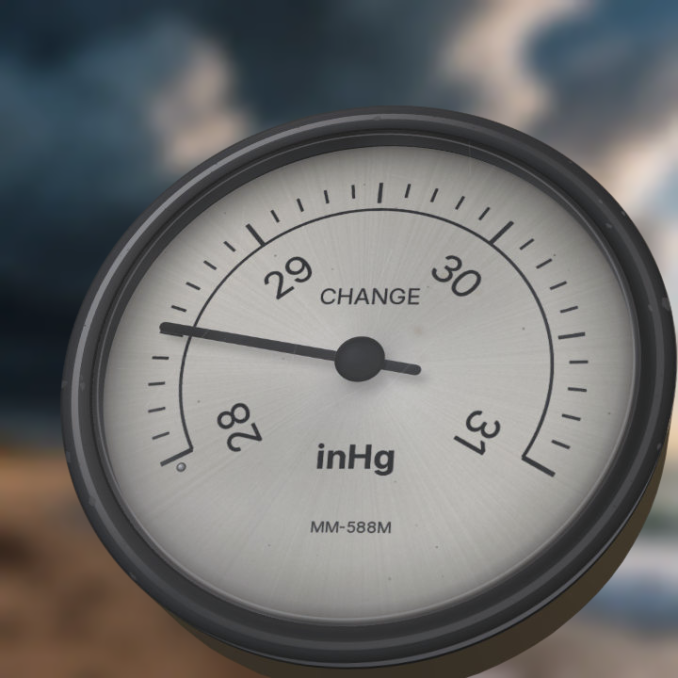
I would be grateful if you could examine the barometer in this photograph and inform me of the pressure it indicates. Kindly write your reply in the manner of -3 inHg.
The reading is 28.5 inHg
